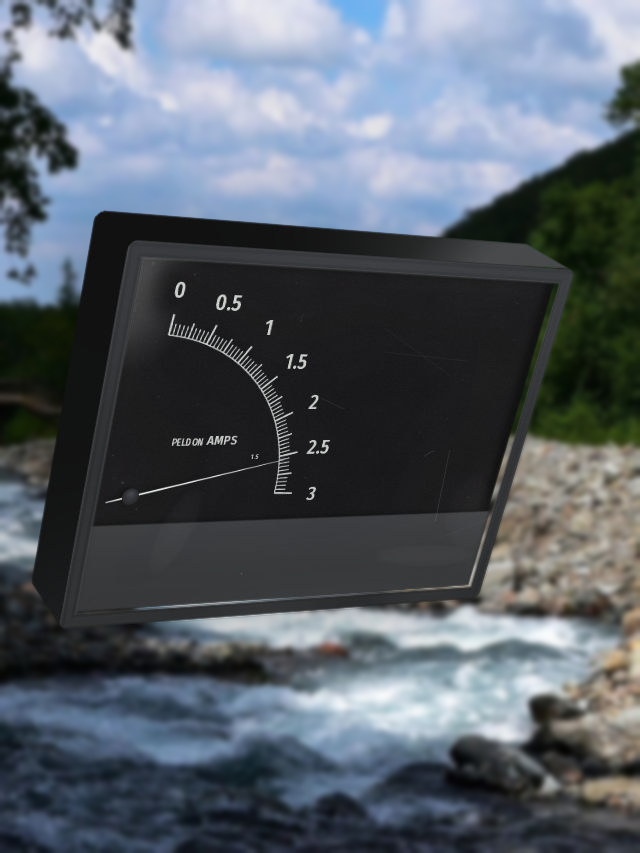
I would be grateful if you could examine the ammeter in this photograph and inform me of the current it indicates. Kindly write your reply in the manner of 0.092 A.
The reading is 2.5 A
